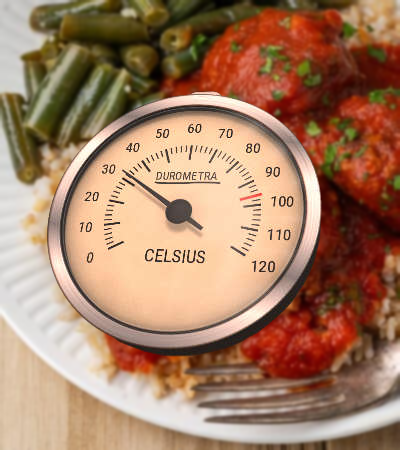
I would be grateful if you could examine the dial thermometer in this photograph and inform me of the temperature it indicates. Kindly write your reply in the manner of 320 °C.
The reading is 32 °C
